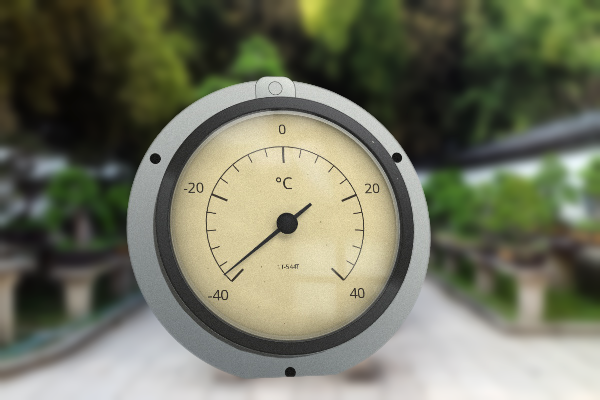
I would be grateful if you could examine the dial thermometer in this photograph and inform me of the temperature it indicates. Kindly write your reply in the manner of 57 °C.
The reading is -38 °C
